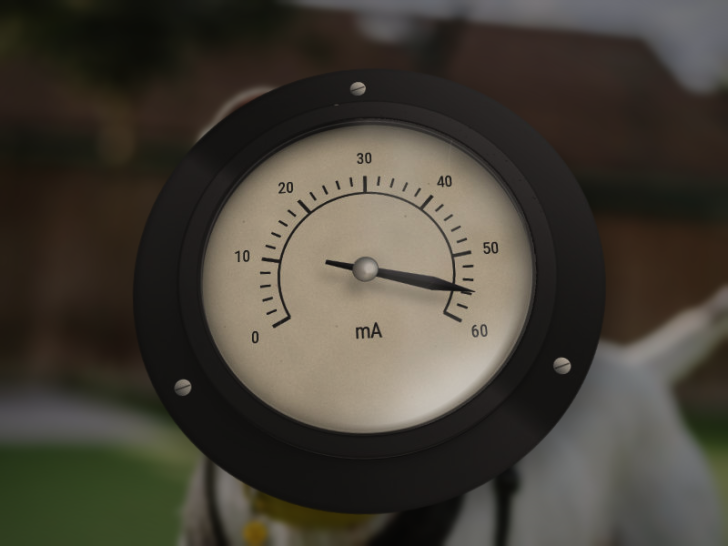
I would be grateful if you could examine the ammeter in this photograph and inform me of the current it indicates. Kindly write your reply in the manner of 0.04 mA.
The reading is 56 mA
